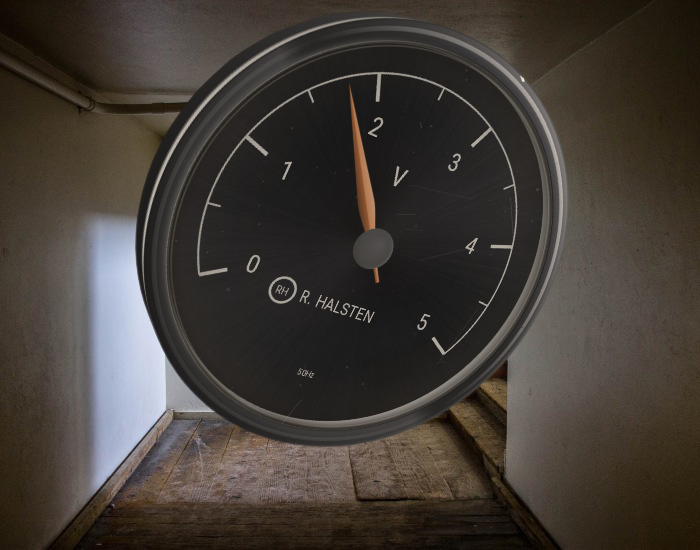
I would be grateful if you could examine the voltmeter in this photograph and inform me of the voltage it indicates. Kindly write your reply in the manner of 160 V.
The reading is 1.75 V
